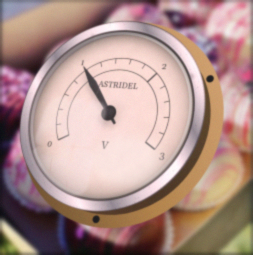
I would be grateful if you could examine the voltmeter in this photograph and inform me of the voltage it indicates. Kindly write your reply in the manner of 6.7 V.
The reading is 1 V
